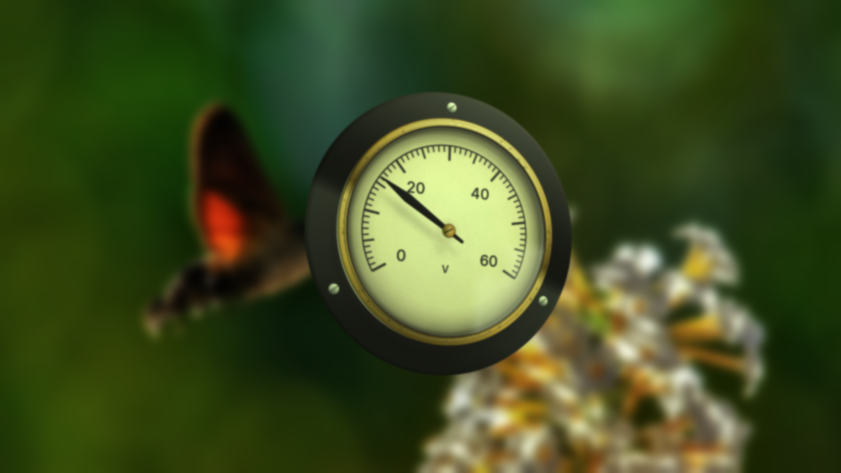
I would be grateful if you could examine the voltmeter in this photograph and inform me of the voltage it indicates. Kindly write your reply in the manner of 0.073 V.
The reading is 16 V
